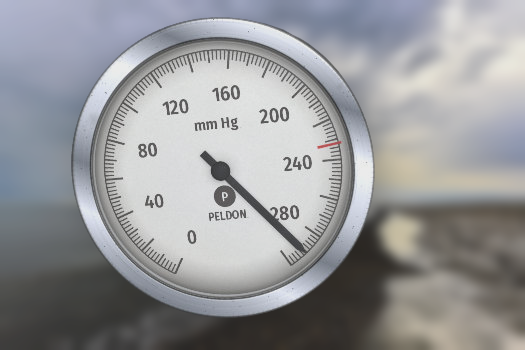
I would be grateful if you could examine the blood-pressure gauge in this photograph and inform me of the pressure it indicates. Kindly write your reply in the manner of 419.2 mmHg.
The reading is 290 mmHg
